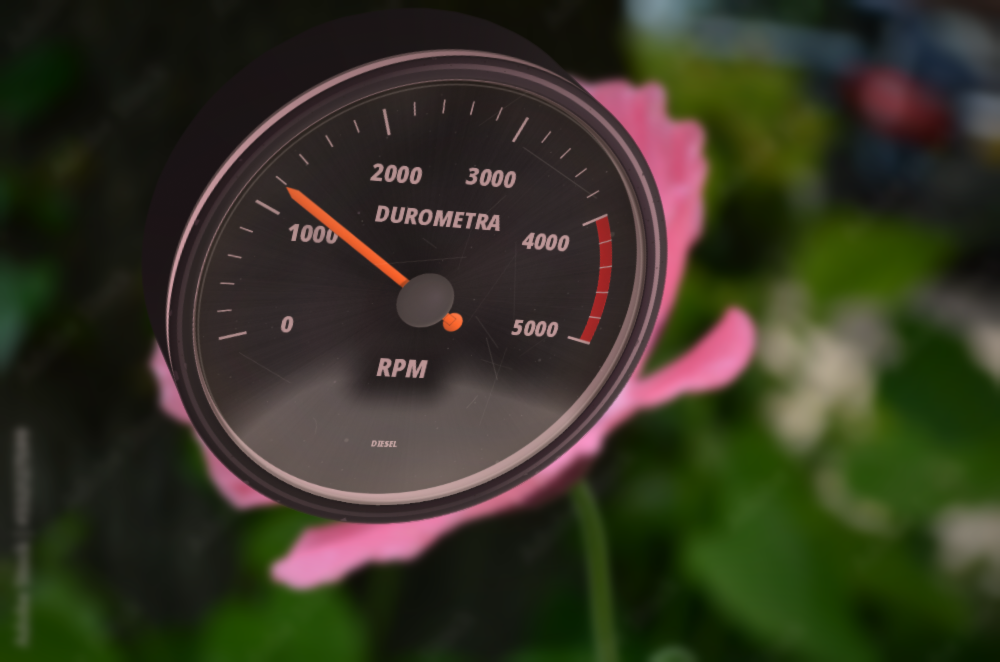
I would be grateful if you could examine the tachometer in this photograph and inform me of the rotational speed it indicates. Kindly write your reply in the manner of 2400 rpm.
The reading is 1200 rpm
